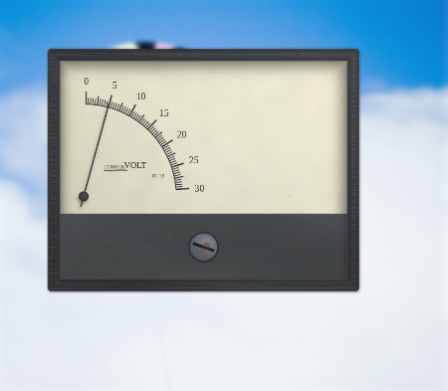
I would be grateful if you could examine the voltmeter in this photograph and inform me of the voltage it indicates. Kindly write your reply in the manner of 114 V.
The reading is 5 V
